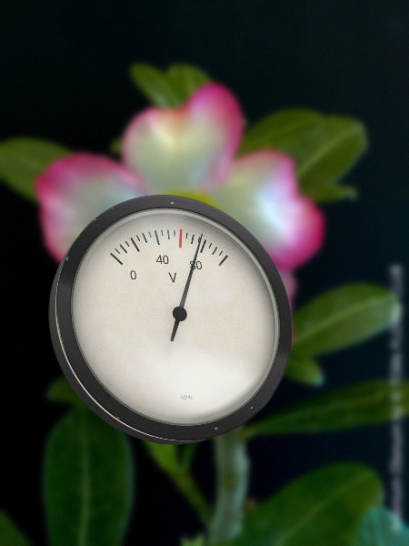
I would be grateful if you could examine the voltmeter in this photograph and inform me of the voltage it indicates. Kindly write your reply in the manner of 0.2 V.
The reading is 75 V
